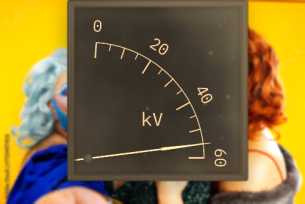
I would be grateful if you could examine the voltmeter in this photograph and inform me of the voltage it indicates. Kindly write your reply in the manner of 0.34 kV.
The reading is 55 kV
